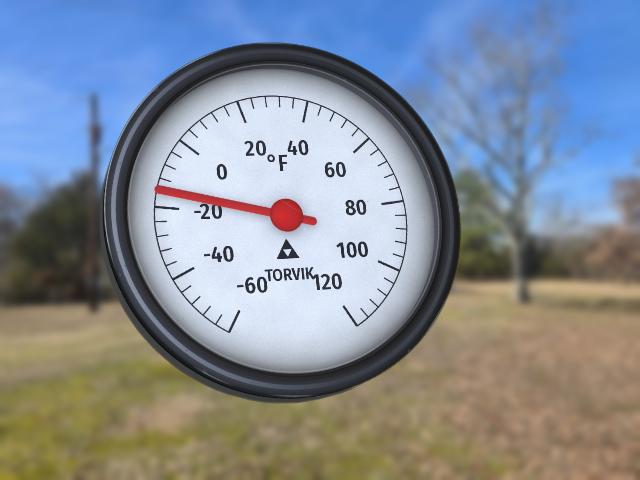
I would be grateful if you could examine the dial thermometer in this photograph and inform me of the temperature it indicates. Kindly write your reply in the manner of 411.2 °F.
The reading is -16 °F
